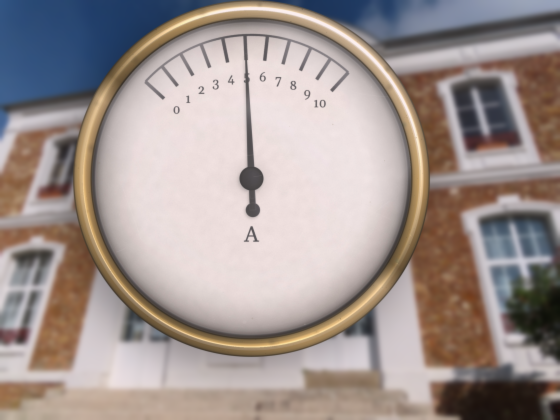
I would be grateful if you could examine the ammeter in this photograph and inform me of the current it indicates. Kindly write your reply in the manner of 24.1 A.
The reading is 5 A
